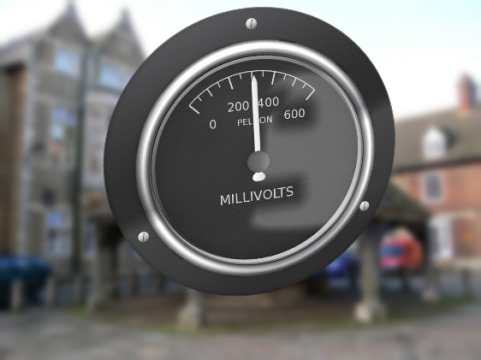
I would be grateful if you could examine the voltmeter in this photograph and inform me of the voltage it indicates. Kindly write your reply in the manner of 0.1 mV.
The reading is 300 mV
